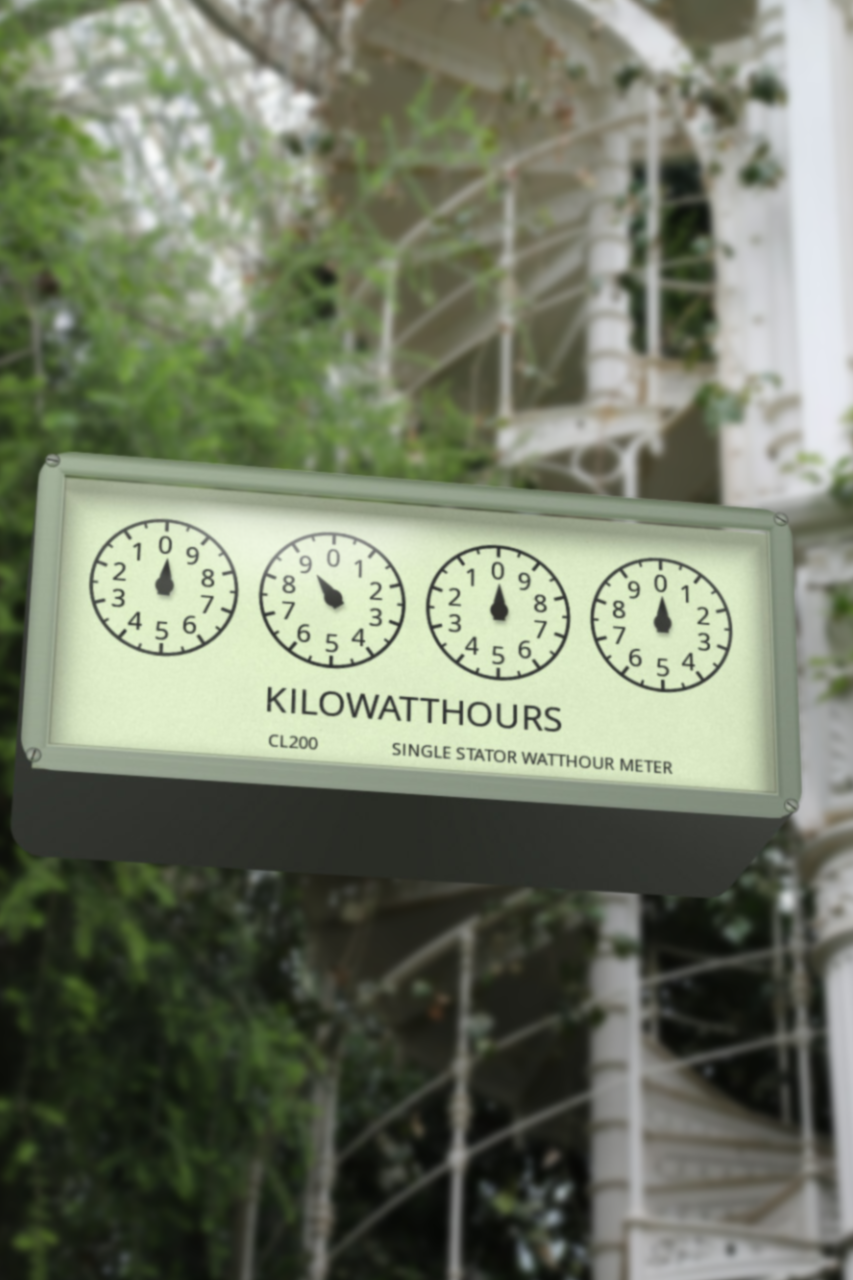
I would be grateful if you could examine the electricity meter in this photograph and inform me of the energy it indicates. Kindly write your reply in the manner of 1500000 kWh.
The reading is 9900 kWh
